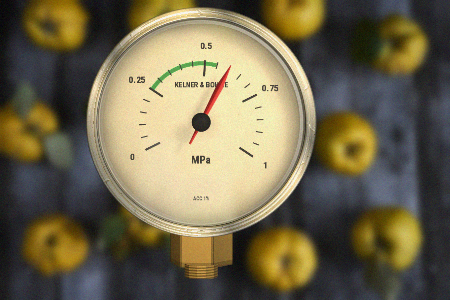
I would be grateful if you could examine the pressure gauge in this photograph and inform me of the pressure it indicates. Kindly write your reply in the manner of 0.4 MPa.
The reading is 0.6 MPa
